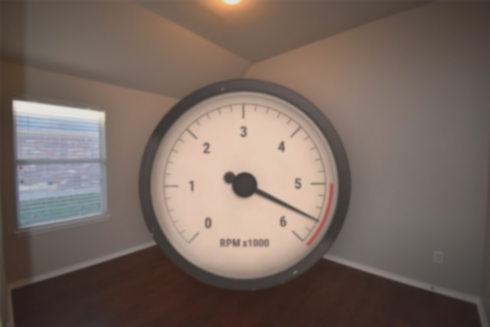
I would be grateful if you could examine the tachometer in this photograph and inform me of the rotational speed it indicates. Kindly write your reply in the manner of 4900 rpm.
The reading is 5600 rpm
